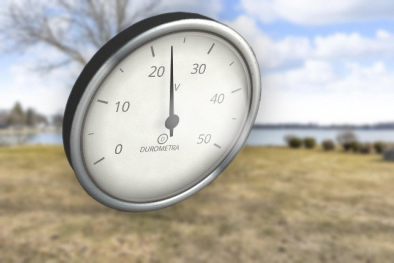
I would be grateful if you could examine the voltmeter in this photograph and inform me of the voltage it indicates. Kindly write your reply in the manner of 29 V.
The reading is 22.5 V
